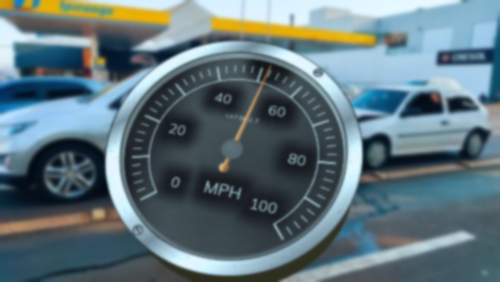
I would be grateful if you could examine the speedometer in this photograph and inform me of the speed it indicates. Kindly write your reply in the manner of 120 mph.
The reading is 52 mph
